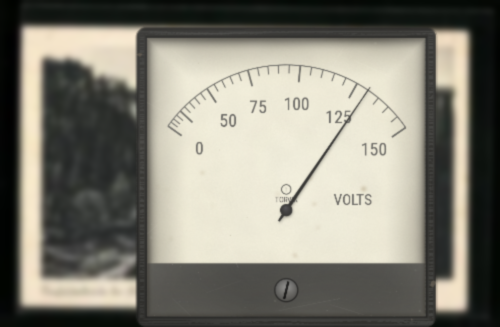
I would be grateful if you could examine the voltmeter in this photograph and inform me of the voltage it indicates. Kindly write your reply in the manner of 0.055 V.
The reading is 130 V
